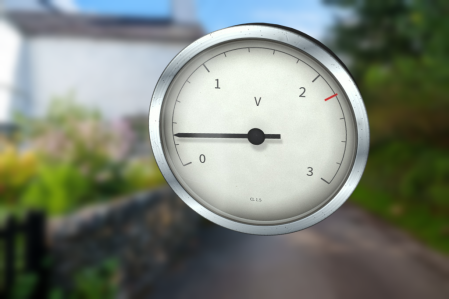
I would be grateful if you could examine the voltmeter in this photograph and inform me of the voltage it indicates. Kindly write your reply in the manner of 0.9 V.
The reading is 0.3 V
